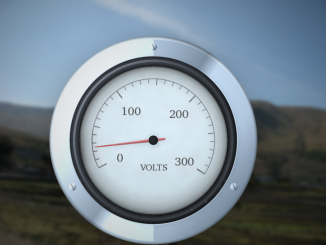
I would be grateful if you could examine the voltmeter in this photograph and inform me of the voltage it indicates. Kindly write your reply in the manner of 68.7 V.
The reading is 25 V
